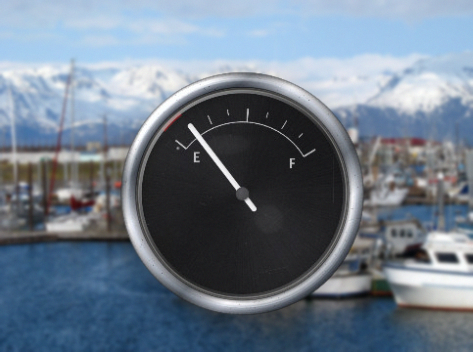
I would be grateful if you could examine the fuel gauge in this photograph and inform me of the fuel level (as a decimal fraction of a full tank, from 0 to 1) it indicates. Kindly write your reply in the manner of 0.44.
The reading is 0.125
